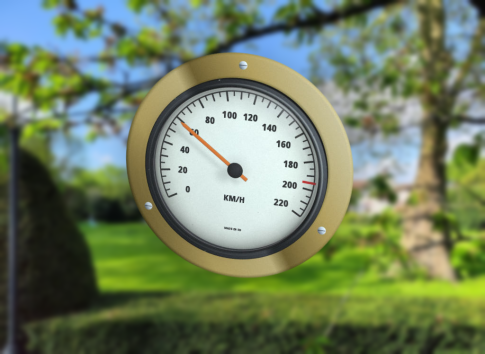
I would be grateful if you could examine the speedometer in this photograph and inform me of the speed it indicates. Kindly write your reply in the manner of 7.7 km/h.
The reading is 60 km/h
